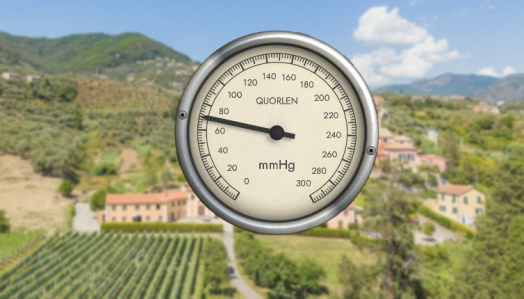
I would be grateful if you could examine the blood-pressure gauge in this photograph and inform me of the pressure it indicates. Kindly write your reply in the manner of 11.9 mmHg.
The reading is 70 mmHg
